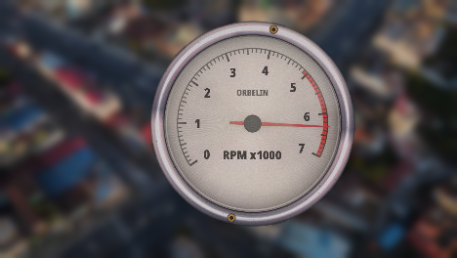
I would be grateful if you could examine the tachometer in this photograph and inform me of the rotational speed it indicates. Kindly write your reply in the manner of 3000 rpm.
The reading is 6300 rpm
